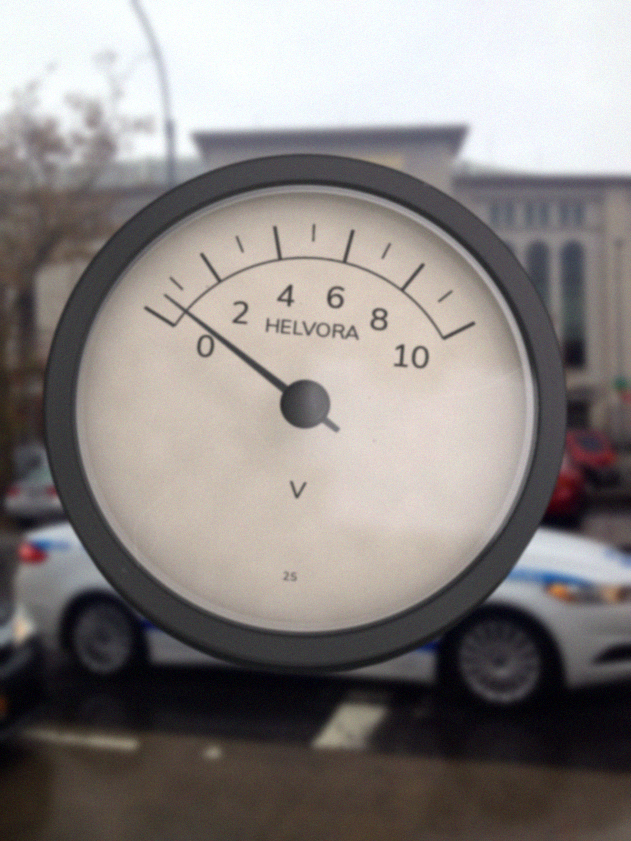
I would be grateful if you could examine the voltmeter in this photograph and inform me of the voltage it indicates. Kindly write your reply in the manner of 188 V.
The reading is 0.5 V
